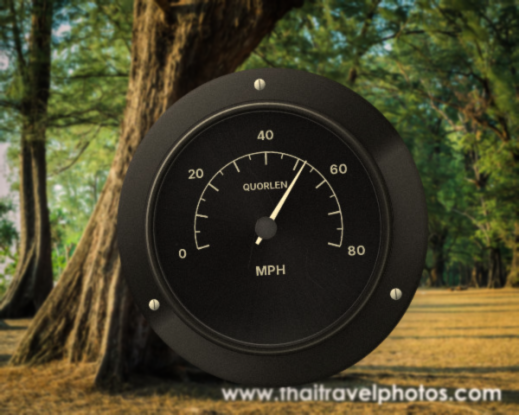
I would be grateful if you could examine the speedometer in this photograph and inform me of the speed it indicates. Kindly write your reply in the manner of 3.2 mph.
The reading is 52.5 mph
